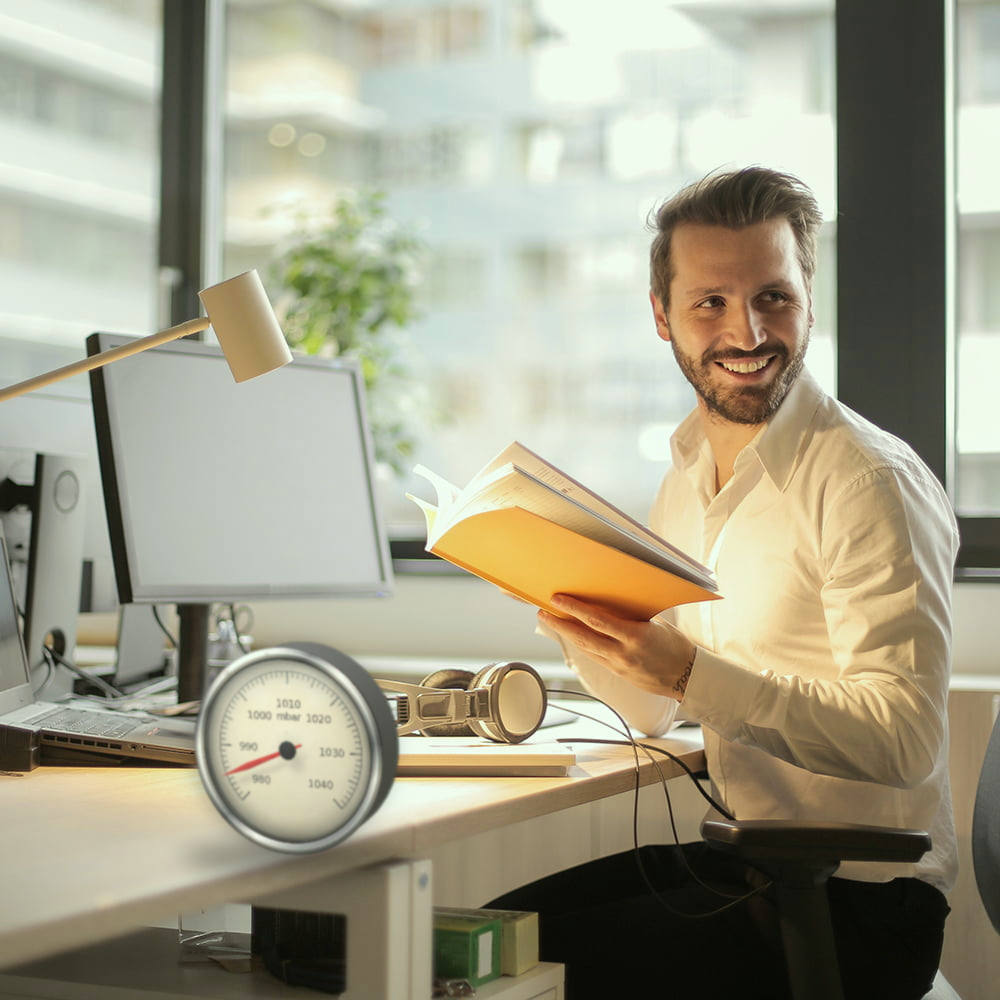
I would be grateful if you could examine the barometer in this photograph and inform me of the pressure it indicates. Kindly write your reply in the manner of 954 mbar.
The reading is 985 mbar
